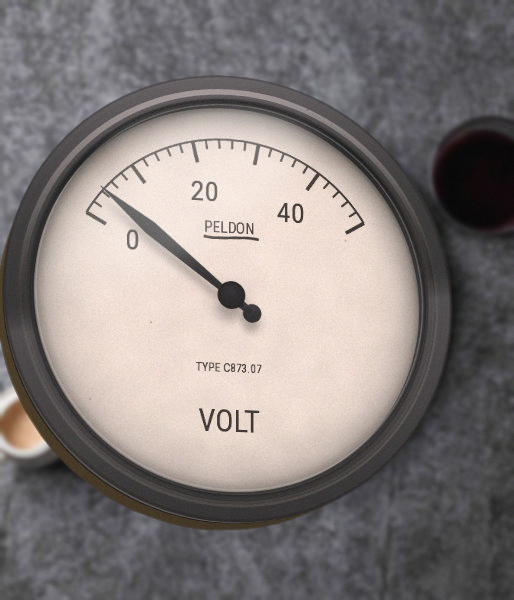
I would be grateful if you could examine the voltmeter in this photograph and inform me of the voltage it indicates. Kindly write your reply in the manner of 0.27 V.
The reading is 4 V
